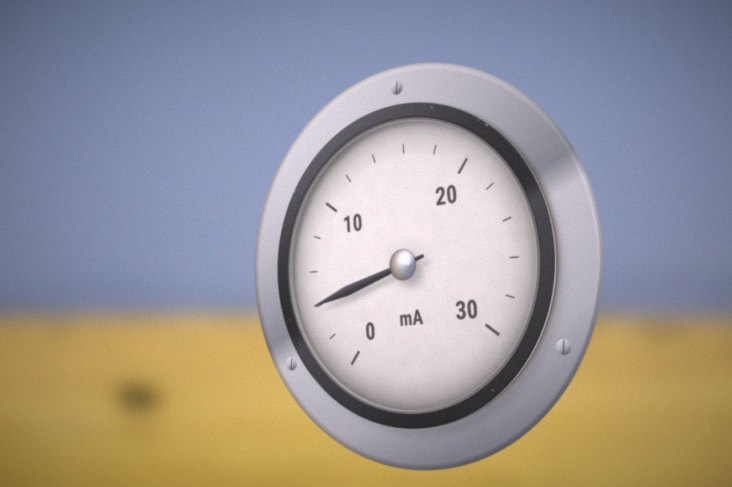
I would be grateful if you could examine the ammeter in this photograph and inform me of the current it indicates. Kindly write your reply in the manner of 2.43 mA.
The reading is 4 mA
